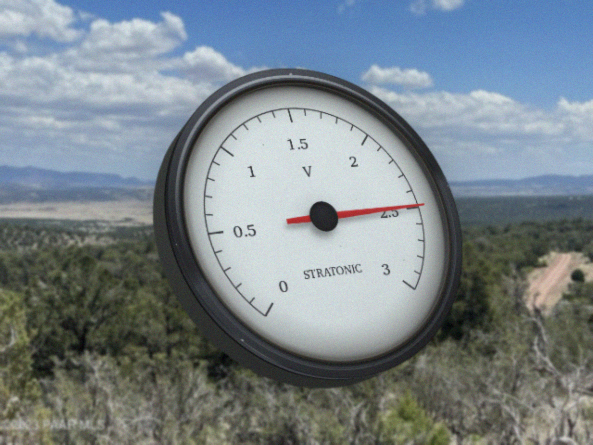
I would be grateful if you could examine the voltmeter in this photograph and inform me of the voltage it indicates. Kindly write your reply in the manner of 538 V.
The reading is 2.5 V
